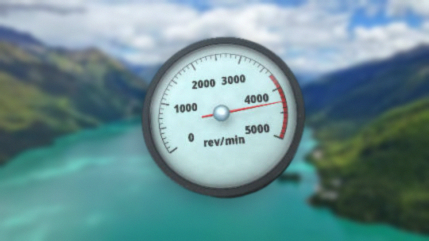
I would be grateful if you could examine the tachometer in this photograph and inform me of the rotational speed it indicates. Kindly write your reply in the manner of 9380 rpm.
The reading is 4300 rpm
